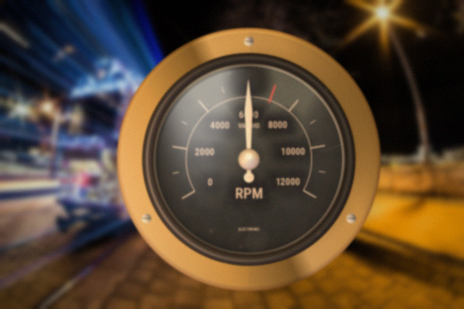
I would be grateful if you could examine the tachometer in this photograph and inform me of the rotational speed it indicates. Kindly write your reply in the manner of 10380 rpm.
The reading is 6000 rpm
